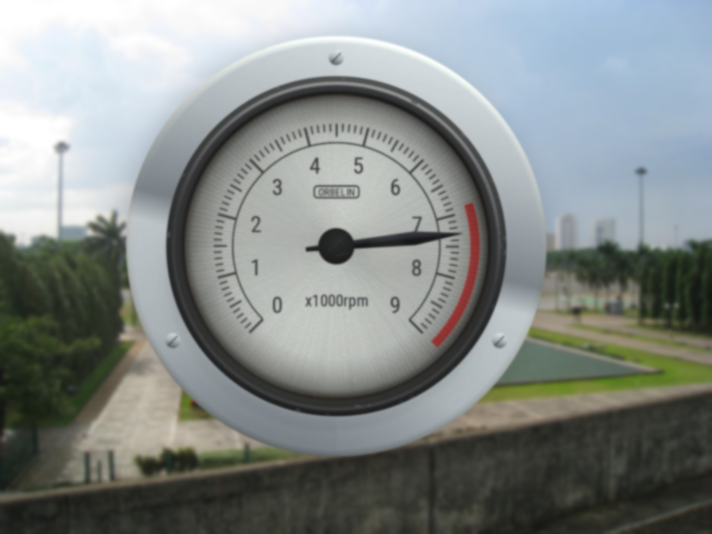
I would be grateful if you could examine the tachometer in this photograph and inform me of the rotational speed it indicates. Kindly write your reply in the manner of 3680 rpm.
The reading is 7300 rpm
